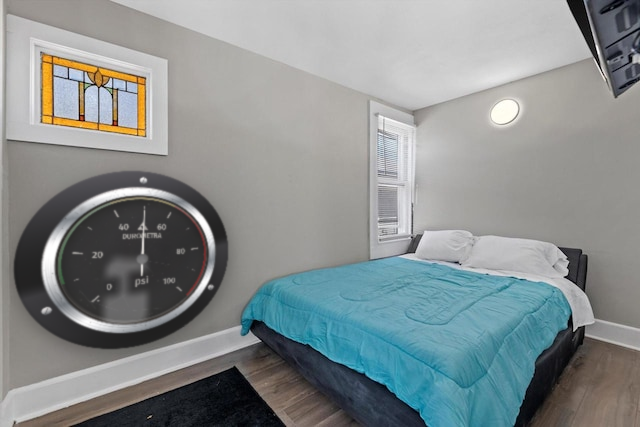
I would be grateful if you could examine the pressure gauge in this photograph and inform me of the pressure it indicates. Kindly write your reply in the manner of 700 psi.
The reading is 50 psi
